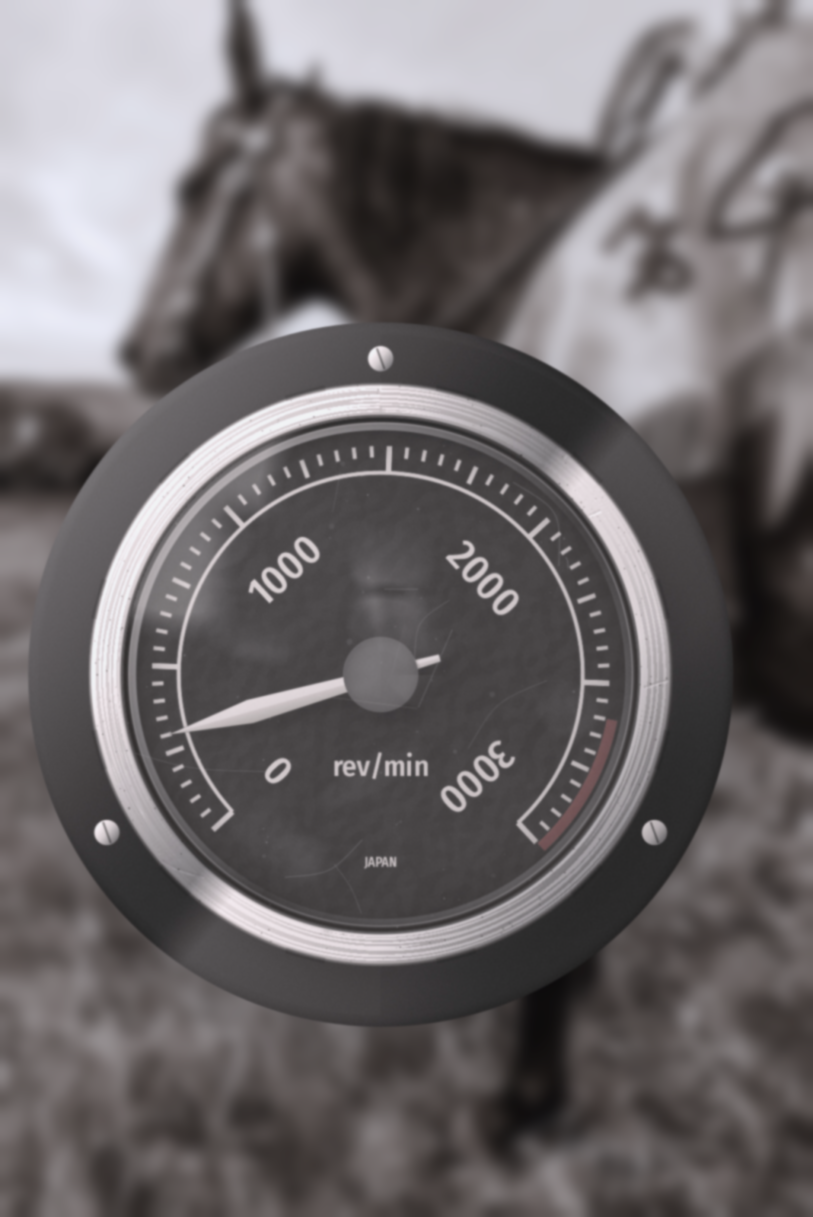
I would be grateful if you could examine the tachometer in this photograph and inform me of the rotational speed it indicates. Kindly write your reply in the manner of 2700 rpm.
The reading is 300 rpm
